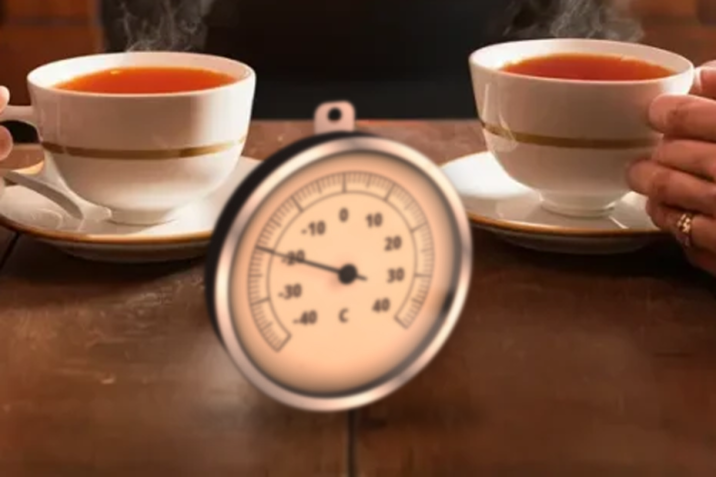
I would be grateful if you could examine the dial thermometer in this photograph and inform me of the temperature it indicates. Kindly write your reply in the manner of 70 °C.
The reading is -20 °C
